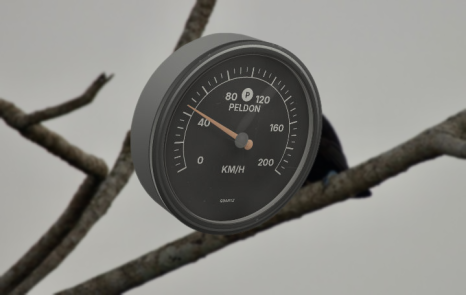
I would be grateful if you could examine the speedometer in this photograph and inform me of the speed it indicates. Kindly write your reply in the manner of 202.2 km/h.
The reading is 45 km/h
